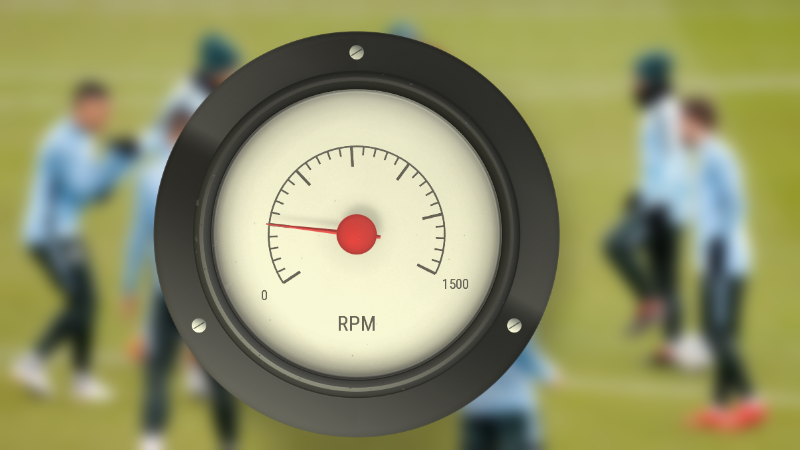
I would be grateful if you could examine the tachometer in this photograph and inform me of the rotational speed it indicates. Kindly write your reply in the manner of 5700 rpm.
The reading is 250 rpm
